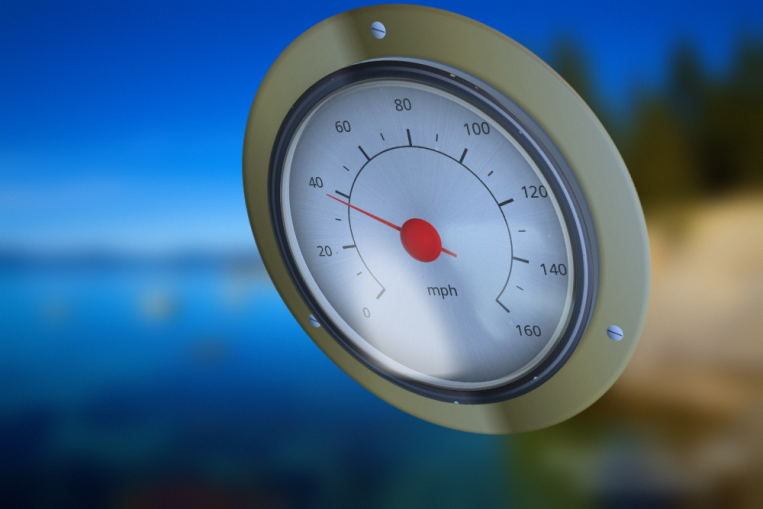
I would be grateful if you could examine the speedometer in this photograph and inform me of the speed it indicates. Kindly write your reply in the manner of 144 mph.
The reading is 40 mph
